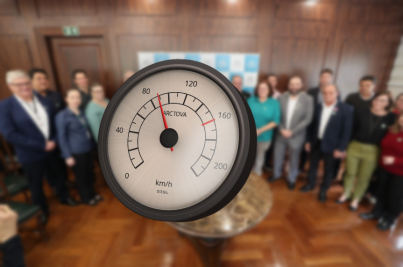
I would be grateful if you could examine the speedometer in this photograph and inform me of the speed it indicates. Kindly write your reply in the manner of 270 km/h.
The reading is 90 km/h
